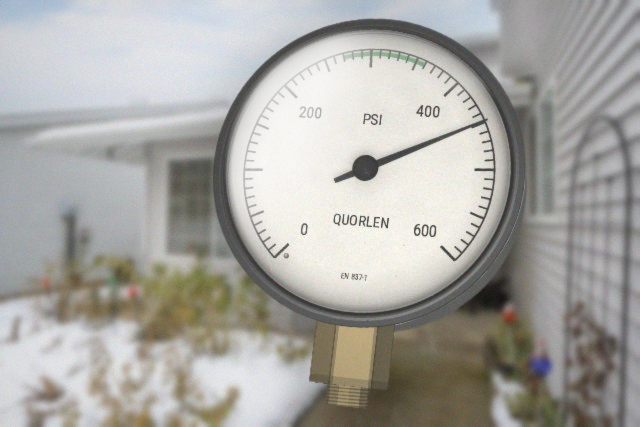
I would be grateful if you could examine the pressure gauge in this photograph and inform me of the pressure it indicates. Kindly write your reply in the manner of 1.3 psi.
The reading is 450 psi
